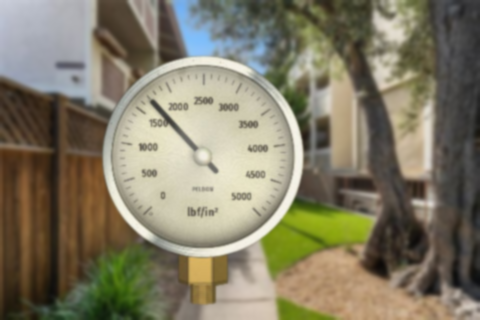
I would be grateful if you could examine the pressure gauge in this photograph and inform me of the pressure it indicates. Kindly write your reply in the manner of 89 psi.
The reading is 1700 psi
